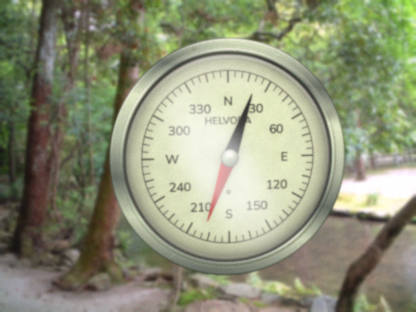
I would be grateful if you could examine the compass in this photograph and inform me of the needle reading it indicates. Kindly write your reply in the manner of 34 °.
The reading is 200 °
